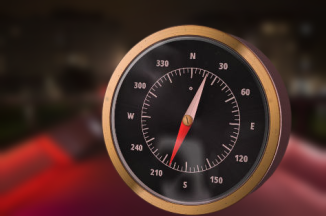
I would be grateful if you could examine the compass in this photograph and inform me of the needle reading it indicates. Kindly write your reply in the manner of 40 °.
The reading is 200 °
